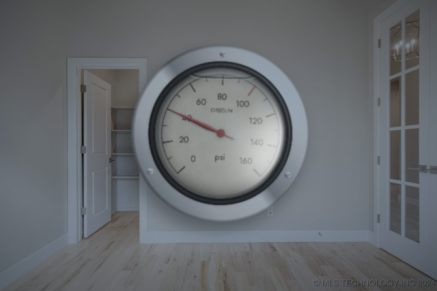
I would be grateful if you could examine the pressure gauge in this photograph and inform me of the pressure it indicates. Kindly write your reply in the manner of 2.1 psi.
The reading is 40 psi
